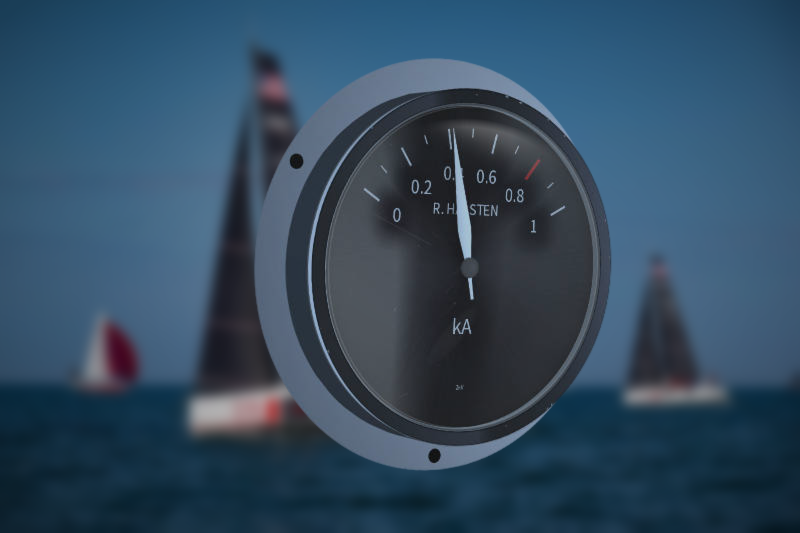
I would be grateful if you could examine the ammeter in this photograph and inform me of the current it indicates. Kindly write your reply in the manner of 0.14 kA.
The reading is 0.4 kA
